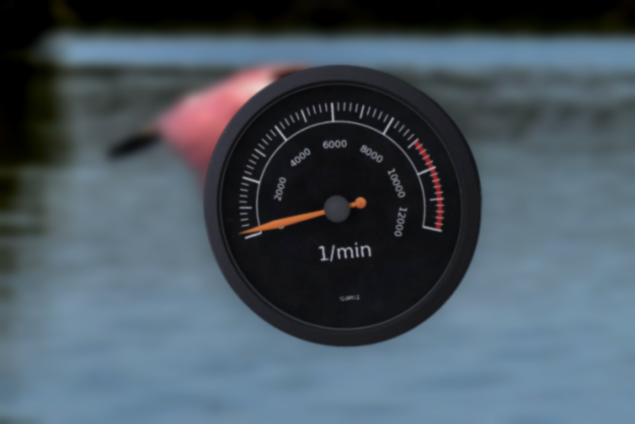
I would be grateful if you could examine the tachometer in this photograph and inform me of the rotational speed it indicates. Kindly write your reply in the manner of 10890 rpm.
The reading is 200 rpm
